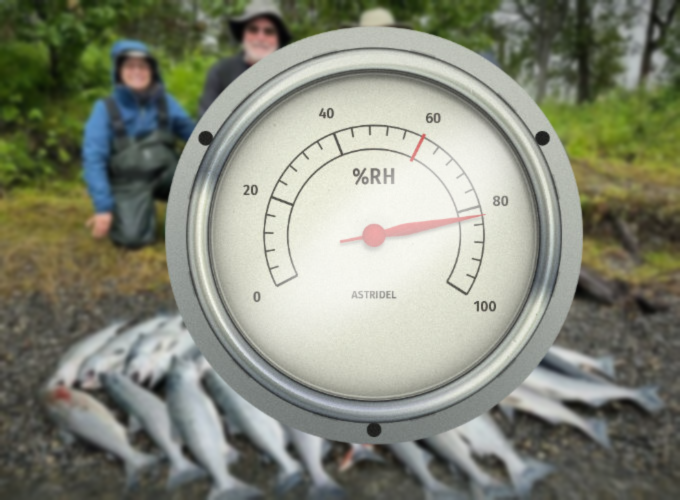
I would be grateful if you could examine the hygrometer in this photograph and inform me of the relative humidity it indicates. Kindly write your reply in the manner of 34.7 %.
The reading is 82 %
